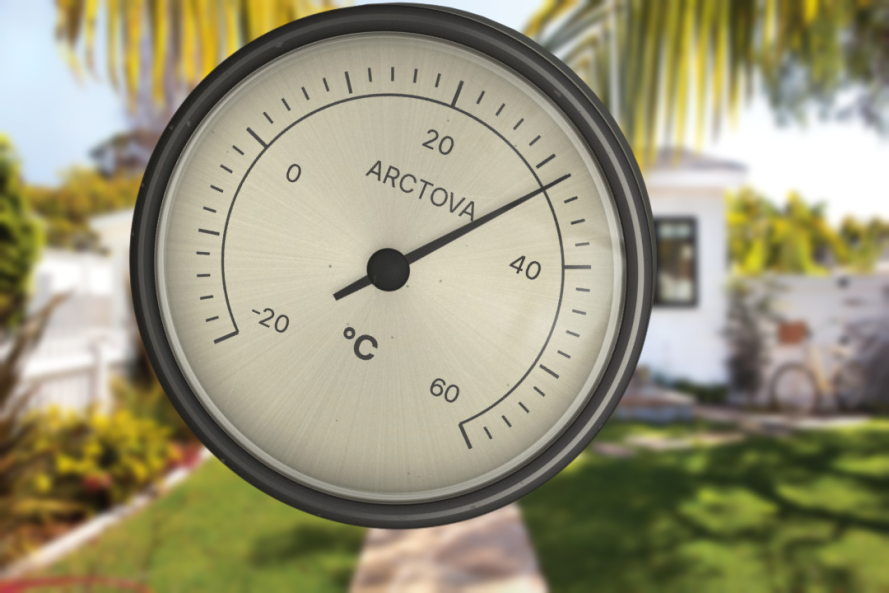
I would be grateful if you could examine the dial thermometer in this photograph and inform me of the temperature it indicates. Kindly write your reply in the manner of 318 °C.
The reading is 32 °C
